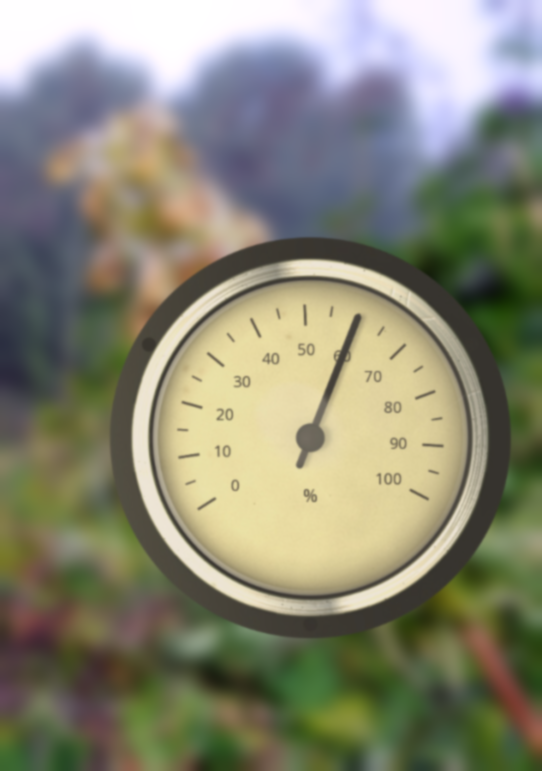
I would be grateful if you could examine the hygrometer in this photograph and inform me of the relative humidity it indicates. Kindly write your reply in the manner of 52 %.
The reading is 60 %
